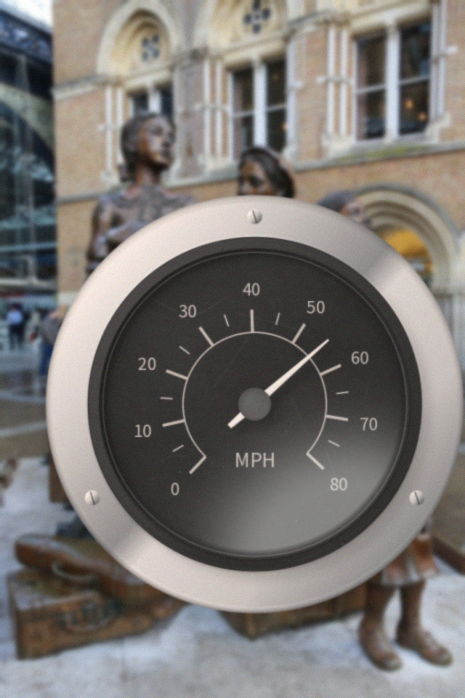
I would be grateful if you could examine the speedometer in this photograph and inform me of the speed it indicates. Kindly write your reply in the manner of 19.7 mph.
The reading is 55 mph
